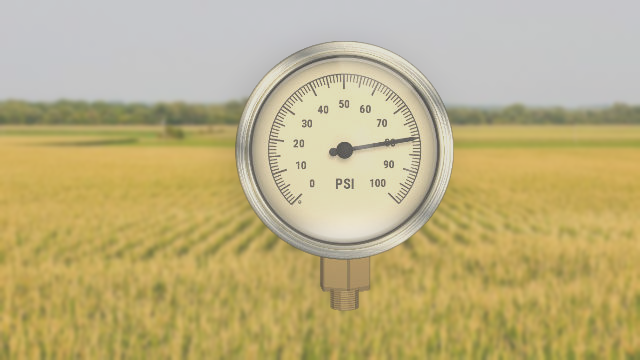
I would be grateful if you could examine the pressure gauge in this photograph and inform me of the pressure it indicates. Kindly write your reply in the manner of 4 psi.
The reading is 80 psi
